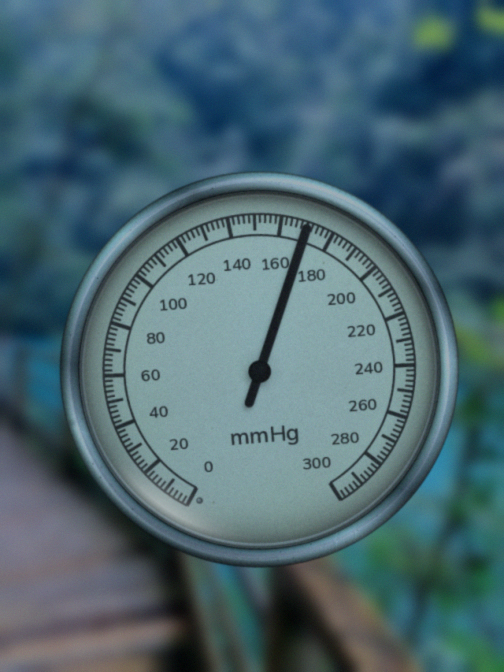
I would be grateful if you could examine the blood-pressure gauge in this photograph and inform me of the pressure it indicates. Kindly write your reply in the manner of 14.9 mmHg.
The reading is 170 mmHg
